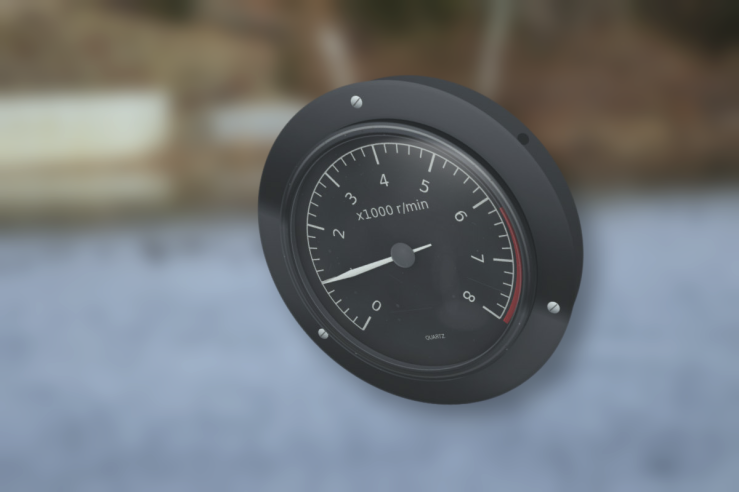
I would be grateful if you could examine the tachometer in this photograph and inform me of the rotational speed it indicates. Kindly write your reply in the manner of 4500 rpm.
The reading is 1000 rpm
